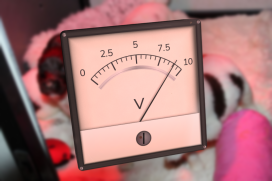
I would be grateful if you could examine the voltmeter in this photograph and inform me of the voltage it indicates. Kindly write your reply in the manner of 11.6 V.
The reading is 9 V
